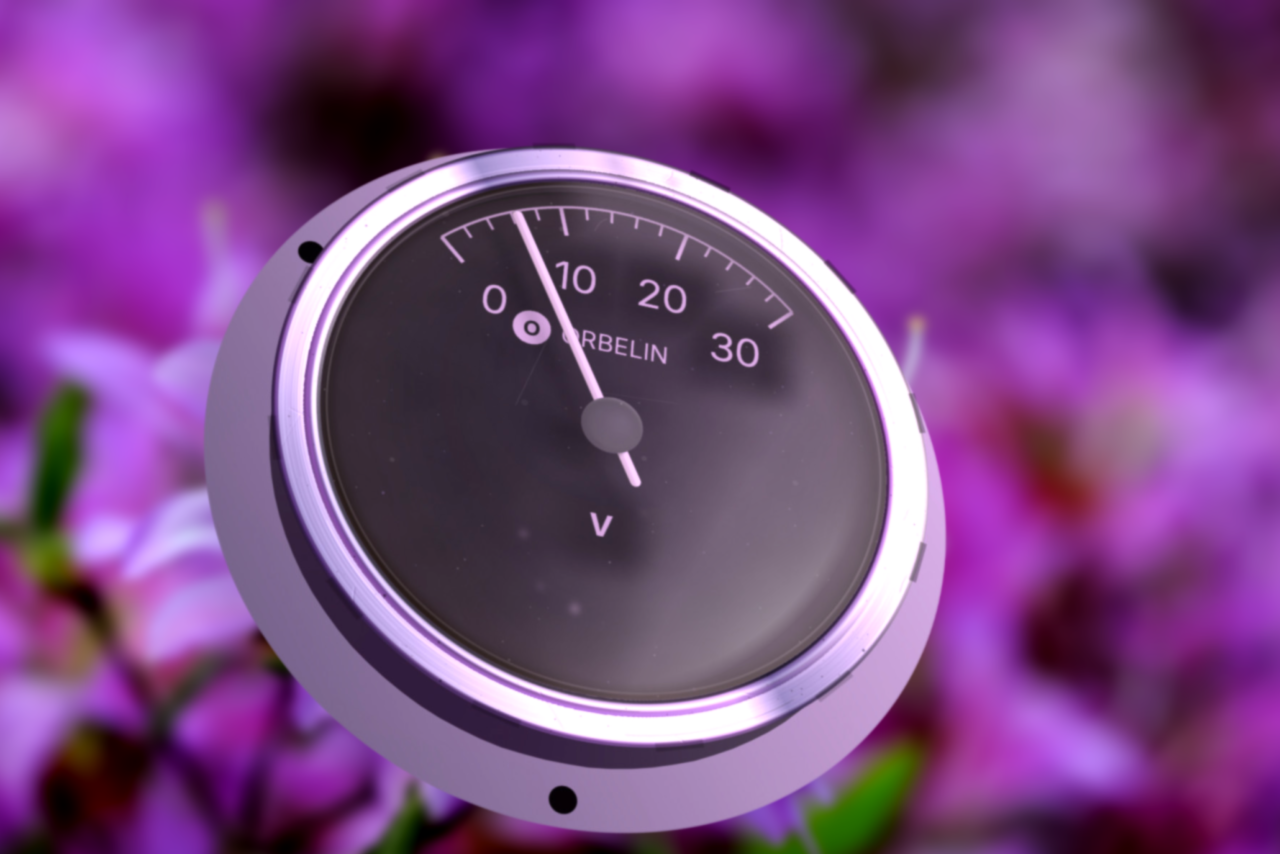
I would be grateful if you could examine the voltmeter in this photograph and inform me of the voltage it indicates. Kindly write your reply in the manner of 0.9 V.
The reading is 6 V
